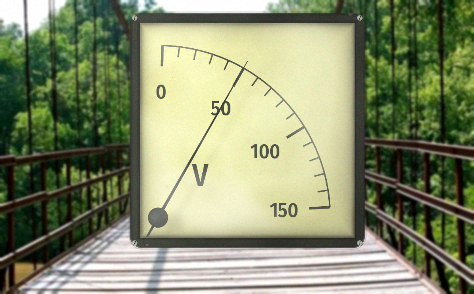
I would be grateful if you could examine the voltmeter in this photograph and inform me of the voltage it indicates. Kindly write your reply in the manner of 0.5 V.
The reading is 50 V
